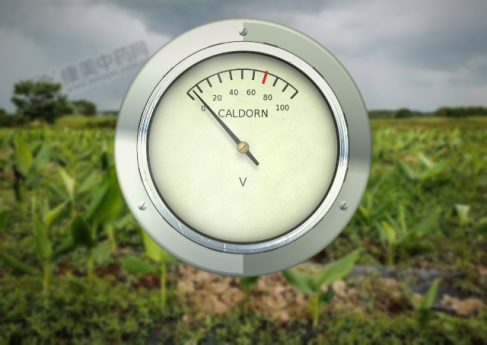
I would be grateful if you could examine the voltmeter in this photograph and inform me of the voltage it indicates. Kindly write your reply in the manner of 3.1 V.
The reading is 5 V
